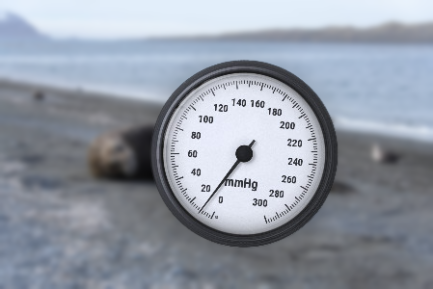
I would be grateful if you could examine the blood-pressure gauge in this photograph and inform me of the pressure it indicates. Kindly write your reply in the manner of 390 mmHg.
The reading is 10 mmHg
